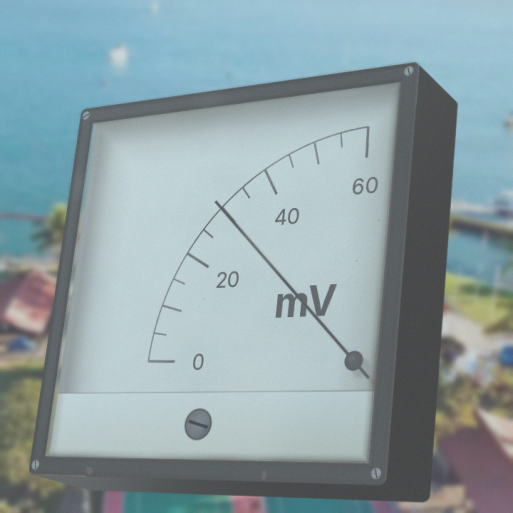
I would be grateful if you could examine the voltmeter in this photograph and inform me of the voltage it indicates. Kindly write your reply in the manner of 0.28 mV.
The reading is 30 mV
